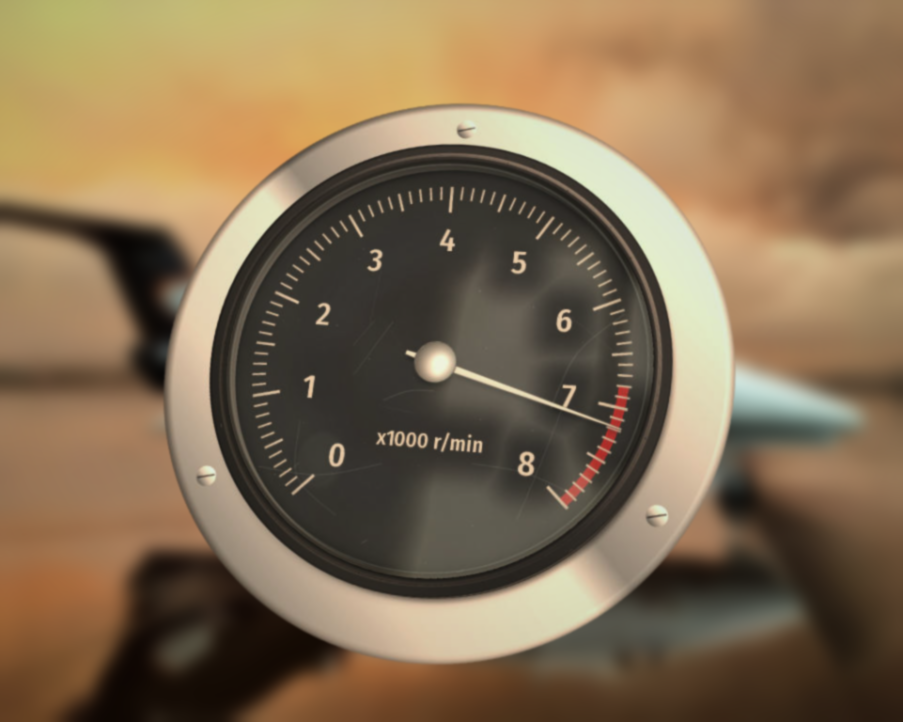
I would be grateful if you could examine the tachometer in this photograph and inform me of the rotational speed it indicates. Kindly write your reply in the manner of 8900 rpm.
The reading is 7200 rpm
